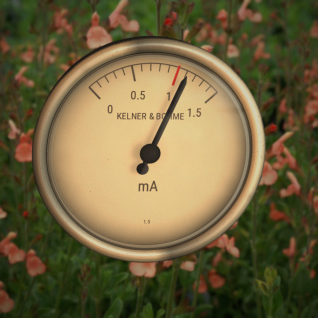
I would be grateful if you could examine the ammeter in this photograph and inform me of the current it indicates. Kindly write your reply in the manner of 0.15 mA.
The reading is 1.1 mA
